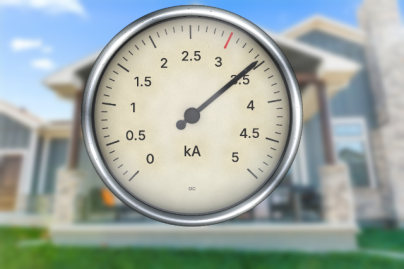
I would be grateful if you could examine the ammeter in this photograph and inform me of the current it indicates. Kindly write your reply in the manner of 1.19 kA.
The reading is 3.45 kA
